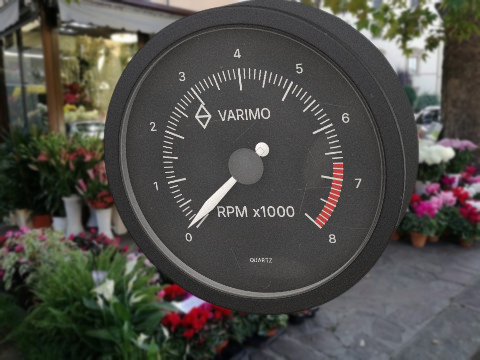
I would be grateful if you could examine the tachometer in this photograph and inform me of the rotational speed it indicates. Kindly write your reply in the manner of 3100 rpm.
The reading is 100 rpm
